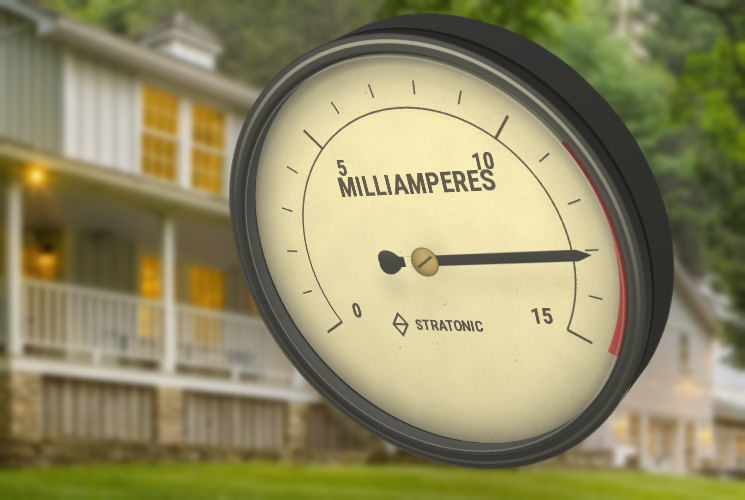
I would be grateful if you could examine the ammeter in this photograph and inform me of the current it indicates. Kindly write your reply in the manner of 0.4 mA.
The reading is 13 mA
